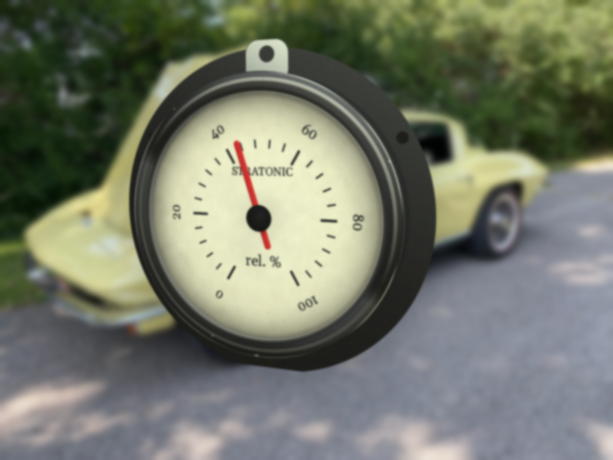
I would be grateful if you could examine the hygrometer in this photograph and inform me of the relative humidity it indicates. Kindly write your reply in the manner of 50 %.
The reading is 44 %
